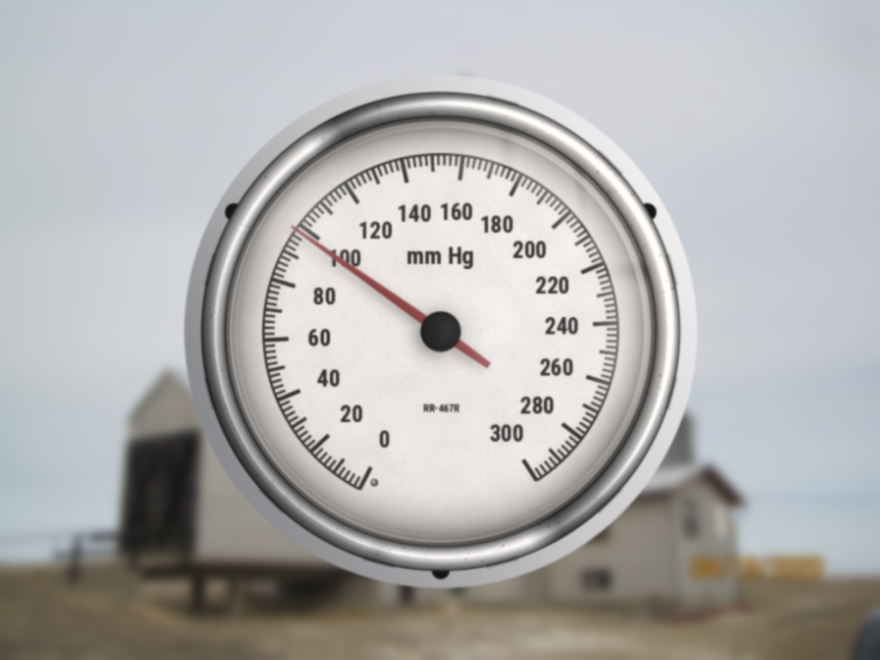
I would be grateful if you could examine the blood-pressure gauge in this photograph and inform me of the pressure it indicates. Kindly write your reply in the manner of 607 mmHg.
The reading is 98 mmHg
